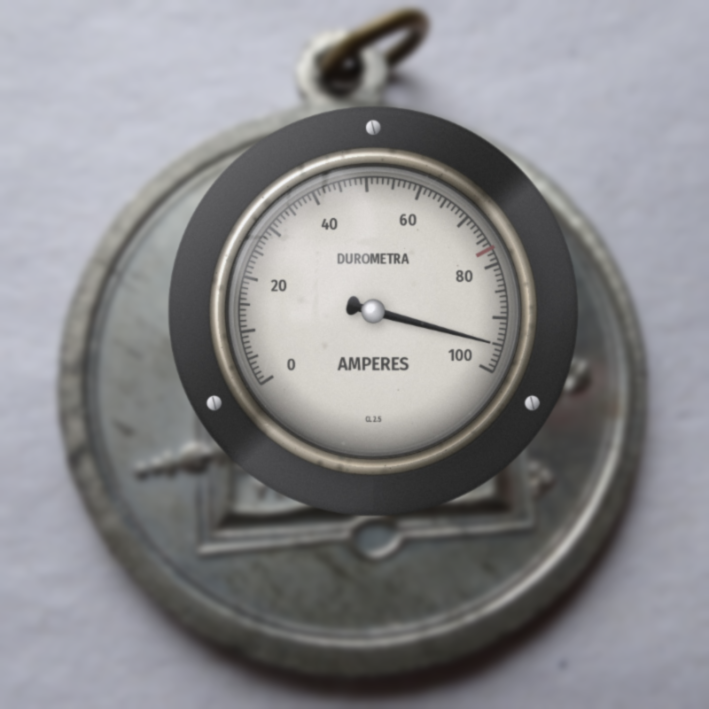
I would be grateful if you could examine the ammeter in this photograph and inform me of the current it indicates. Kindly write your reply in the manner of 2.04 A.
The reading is 95 A
